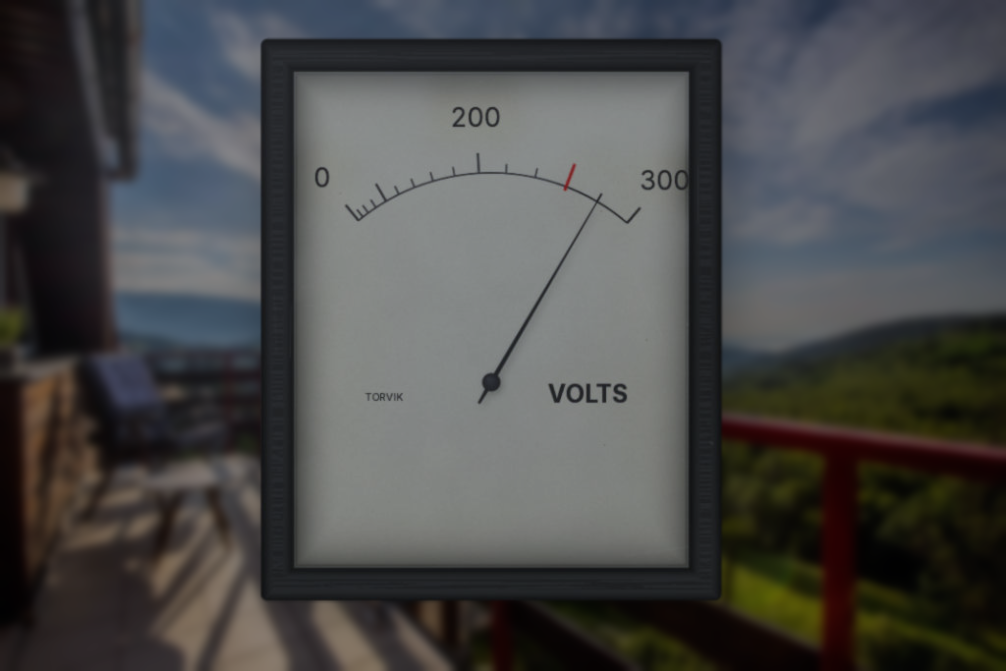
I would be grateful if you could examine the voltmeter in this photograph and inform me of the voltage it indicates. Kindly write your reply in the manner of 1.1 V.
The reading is 280 V
